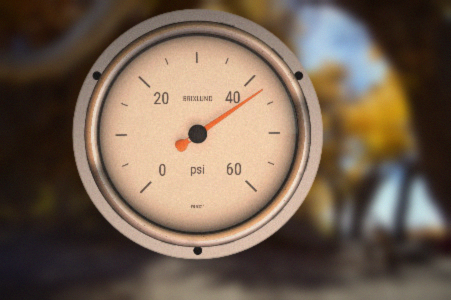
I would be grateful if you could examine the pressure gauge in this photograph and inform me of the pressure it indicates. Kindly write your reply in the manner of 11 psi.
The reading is 42.5 psi
